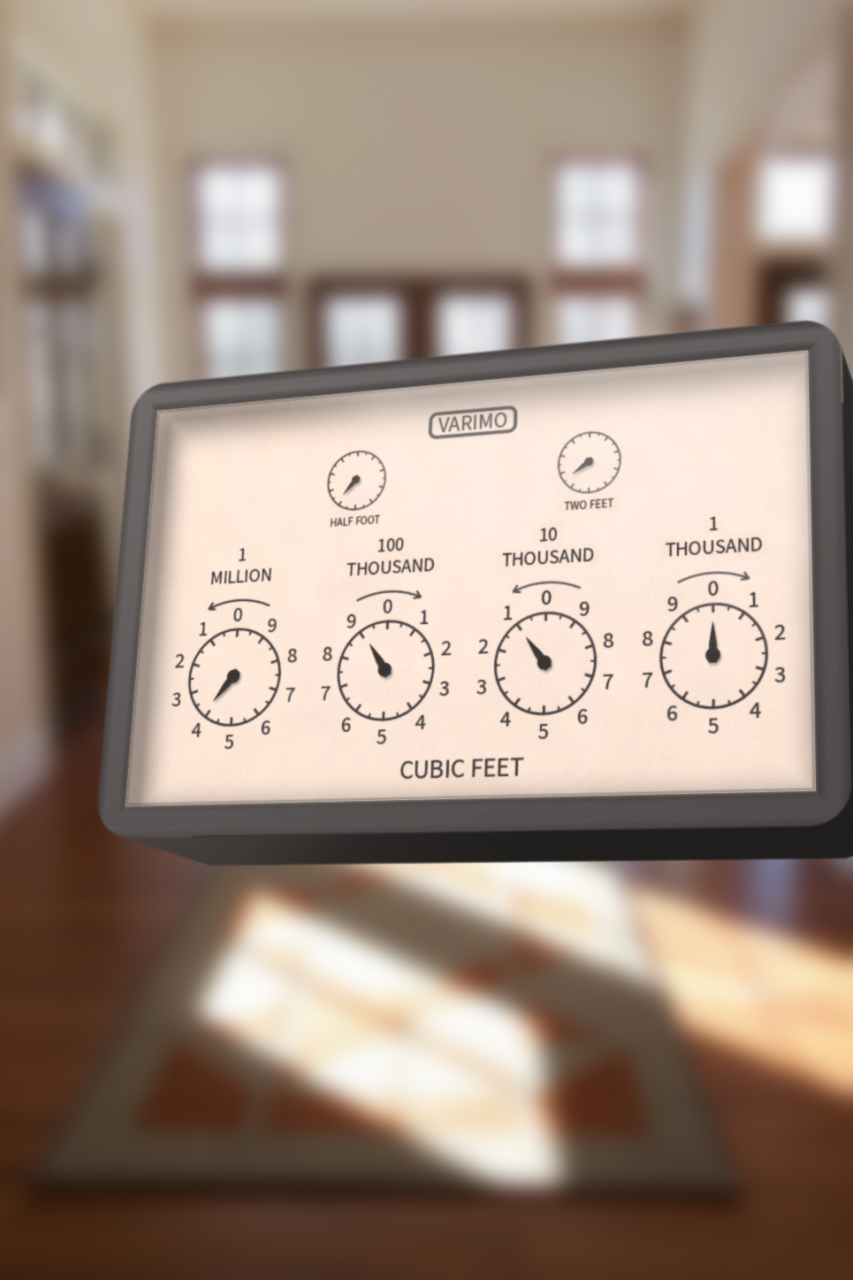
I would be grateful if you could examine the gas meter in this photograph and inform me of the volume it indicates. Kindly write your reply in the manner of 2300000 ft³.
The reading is 391000 ft³
